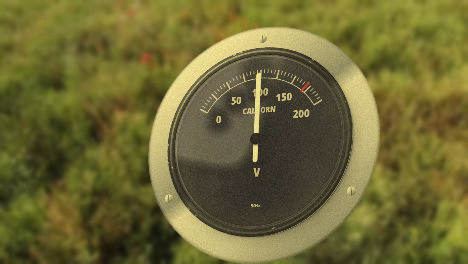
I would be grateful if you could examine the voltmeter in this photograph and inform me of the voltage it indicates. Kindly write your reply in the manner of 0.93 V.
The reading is 100 V
